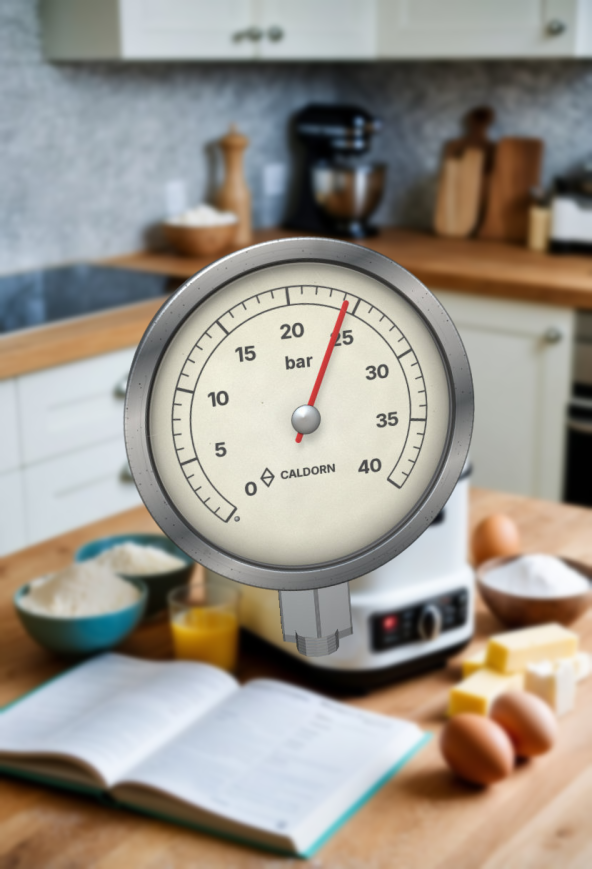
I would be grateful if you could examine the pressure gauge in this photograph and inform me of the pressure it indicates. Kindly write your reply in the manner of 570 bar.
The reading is 24 bar
